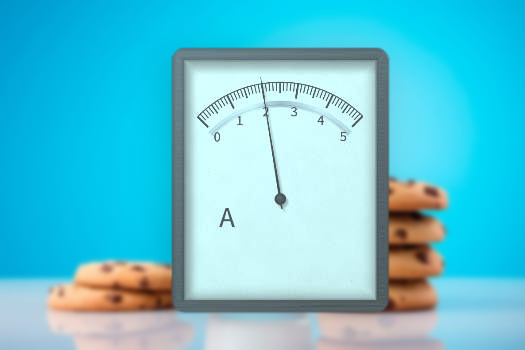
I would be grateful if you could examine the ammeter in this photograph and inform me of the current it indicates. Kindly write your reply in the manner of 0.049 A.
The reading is 2 A
